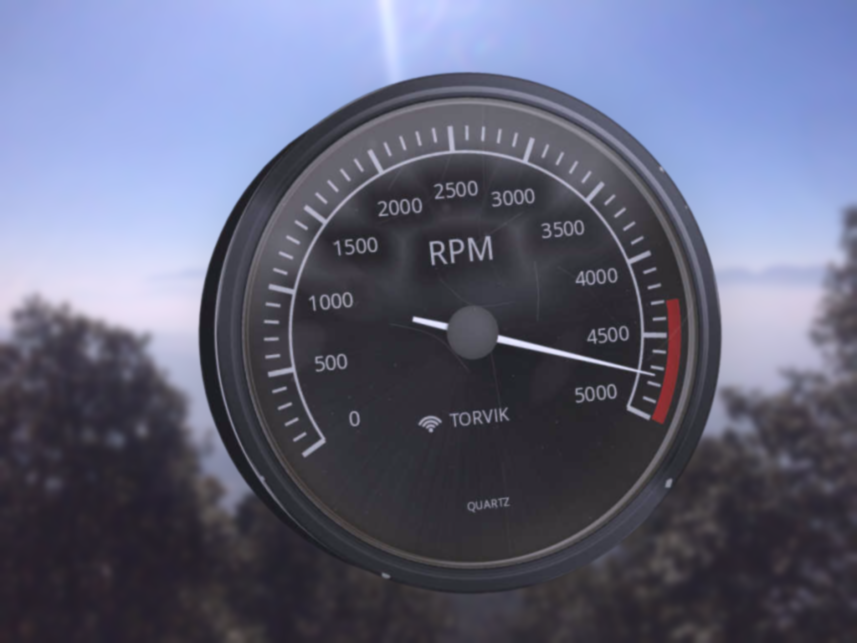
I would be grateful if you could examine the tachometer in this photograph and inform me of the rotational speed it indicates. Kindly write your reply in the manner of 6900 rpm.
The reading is 4750 rpm
